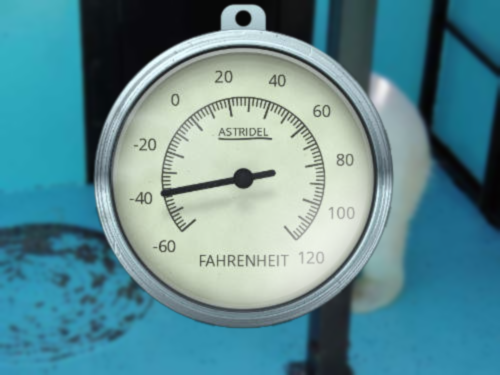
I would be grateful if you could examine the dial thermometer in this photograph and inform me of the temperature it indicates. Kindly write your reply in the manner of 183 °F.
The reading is -40 °F
